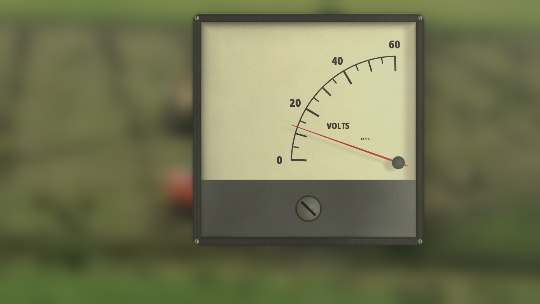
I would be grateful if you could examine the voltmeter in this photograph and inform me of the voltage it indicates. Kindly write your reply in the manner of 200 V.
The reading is 12.5 V
